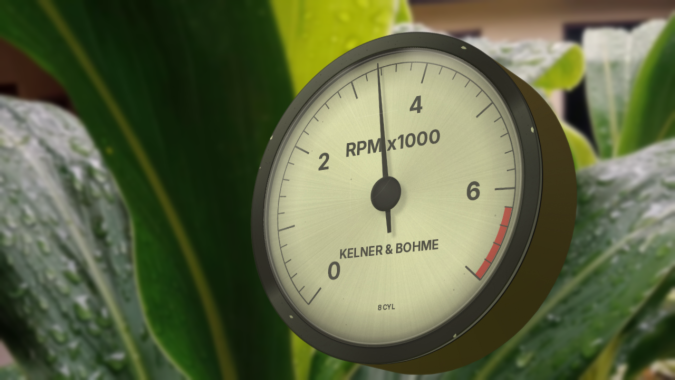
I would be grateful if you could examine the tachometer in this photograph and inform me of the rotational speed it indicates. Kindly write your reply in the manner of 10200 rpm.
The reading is 3400 rpm
